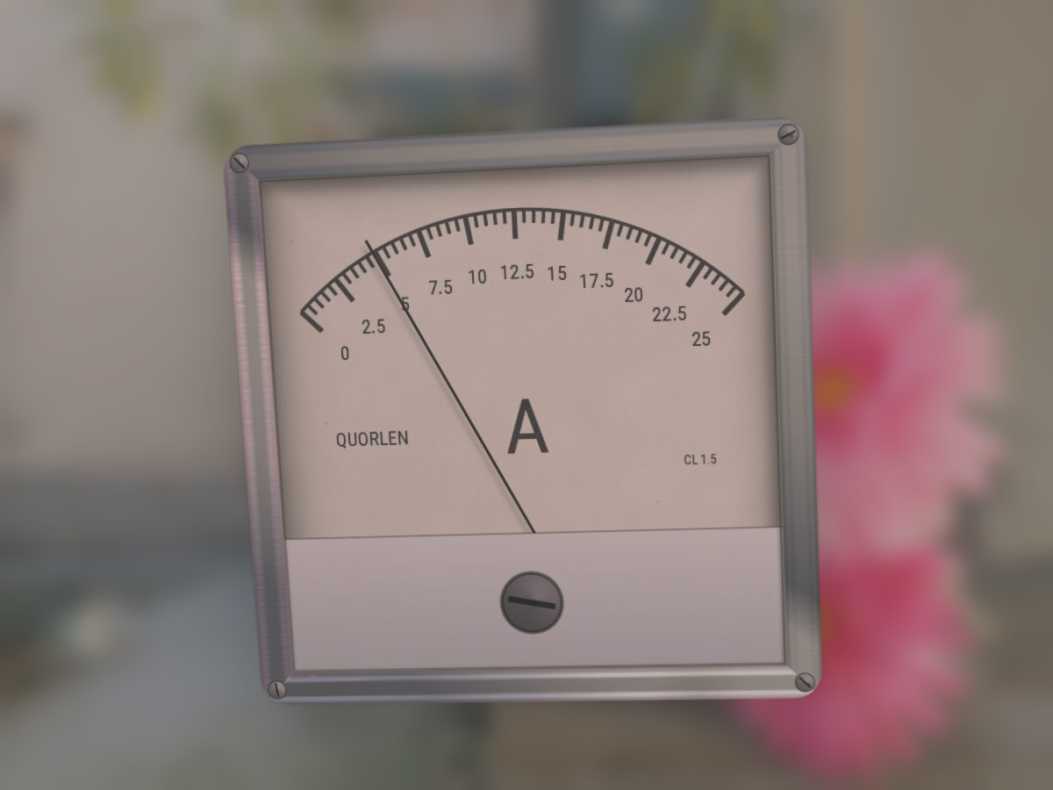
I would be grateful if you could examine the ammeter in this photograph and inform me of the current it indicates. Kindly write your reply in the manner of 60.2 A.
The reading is 5 A
